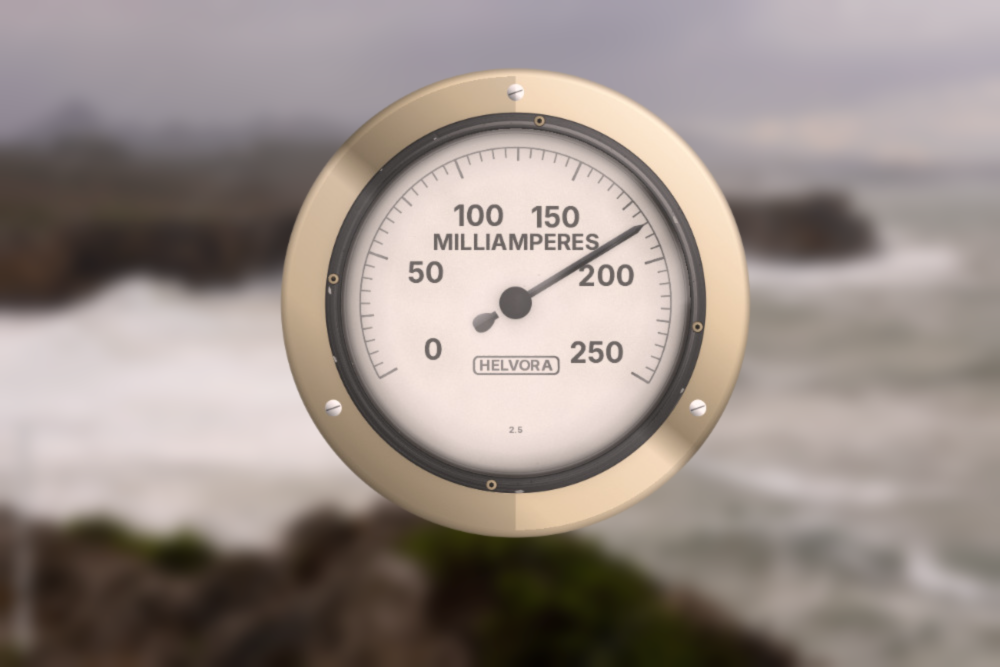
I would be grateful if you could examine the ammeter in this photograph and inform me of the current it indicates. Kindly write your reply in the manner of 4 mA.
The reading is 185 mA
